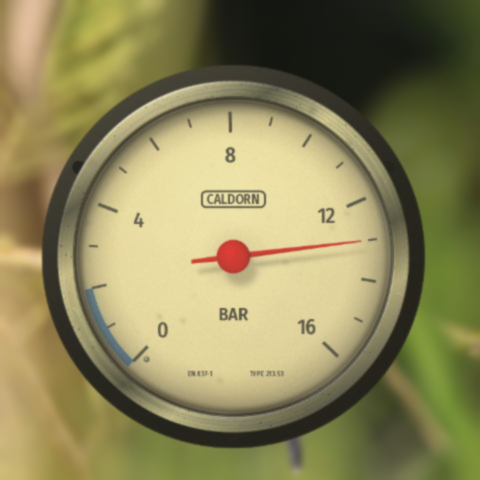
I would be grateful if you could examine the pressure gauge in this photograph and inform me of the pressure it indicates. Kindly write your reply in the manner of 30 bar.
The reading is 13 bar
